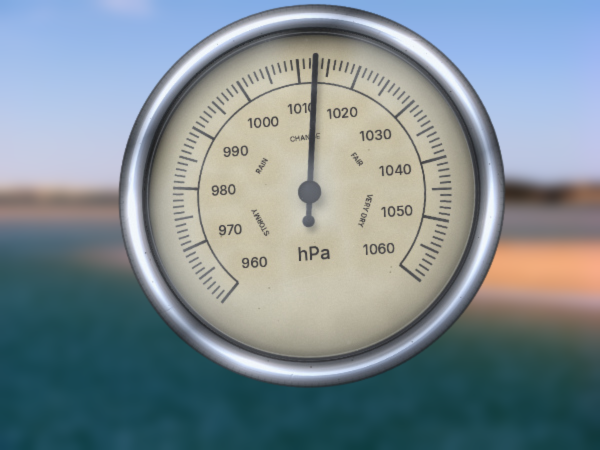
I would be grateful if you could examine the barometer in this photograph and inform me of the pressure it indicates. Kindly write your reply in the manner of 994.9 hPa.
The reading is 1013 hPa
